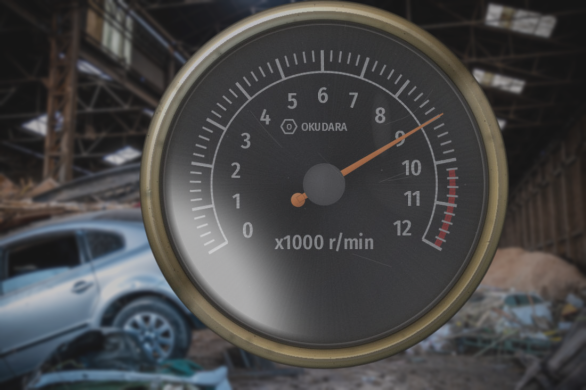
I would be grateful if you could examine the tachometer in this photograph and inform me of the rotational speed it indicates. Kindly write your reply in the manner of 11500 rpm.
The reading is 9000 rpm
